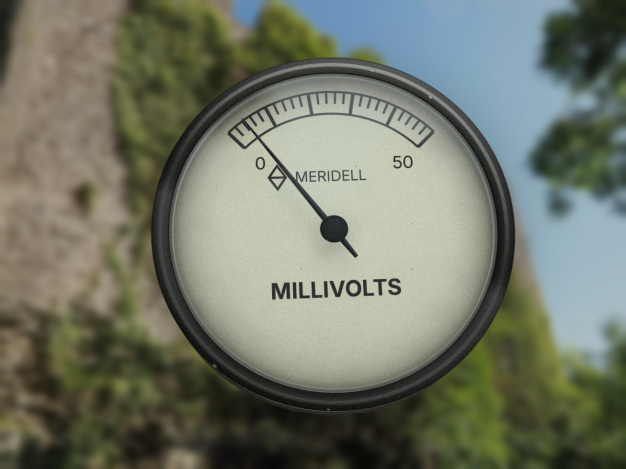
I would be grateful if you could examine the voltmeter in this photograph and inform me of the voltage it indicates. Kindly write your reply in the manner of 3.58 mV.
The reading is 4 mV
